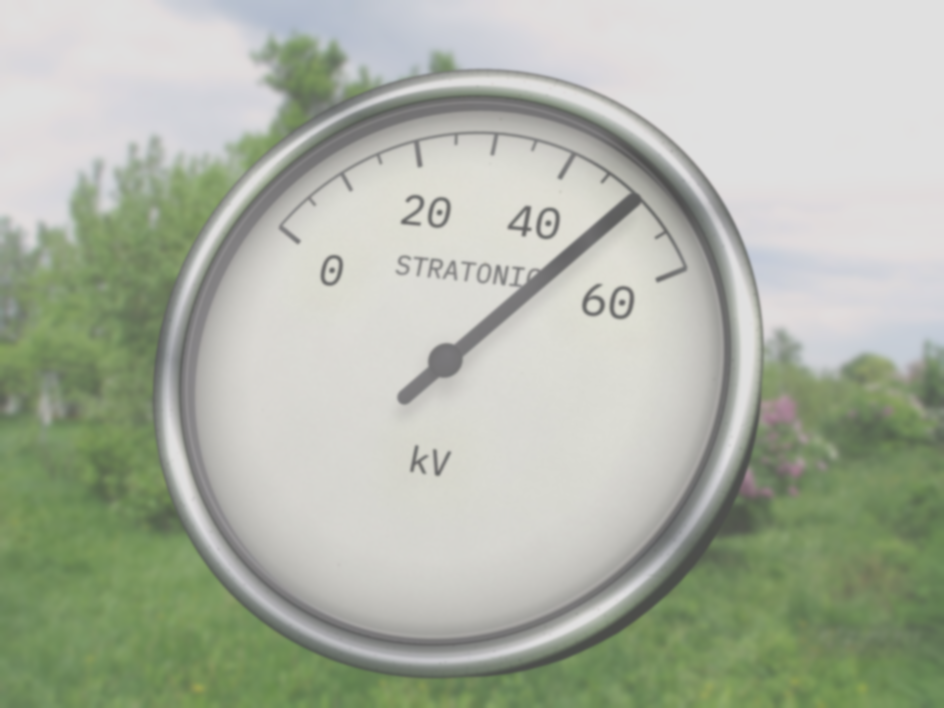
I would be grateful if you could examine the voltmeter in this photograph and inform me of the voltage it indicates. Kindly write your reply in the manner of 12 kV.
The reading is 50 kV
